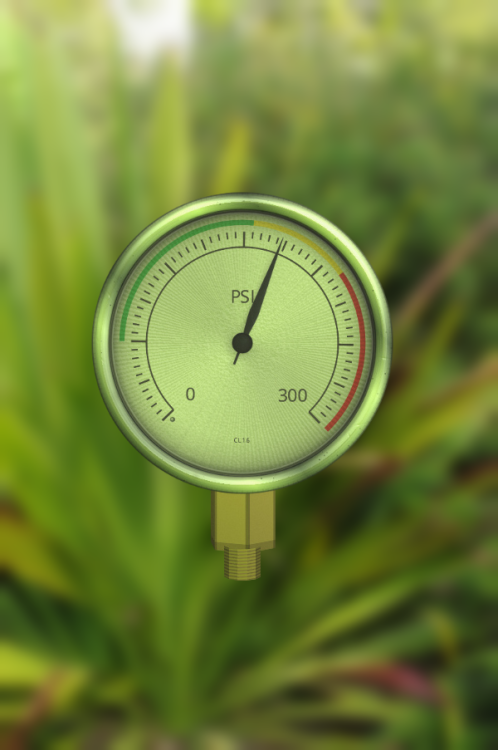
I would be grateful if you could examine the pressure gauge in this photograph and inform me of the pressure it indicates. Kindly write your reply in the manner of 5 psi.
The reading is 172.5 psi
